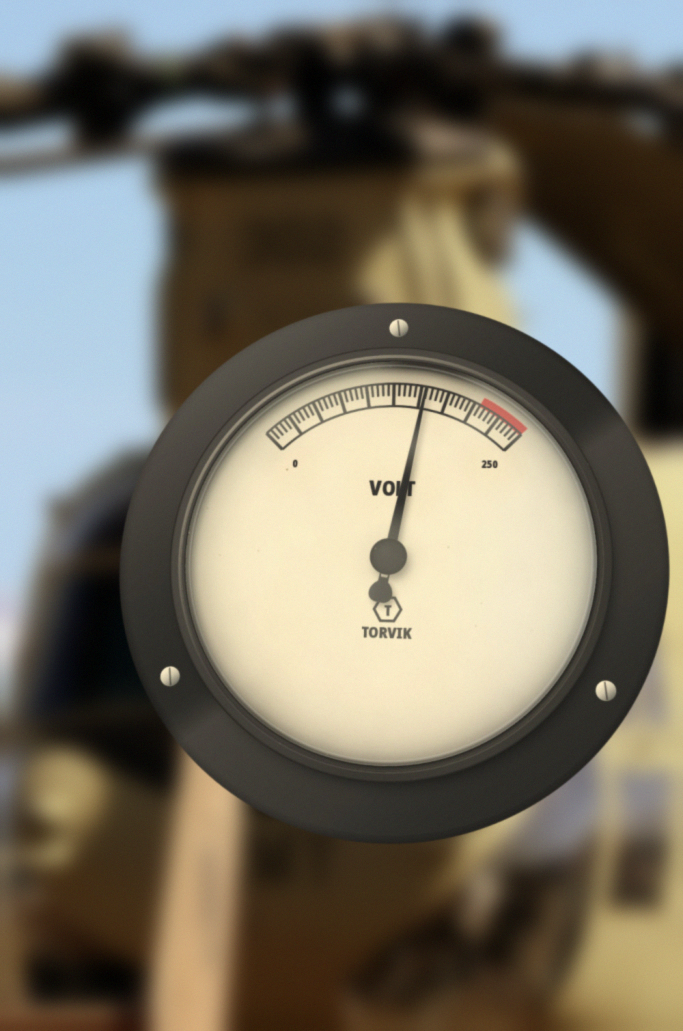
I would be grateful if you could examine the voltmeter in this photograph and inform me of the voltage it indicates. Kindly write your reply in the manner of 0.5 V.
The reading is 155 V
